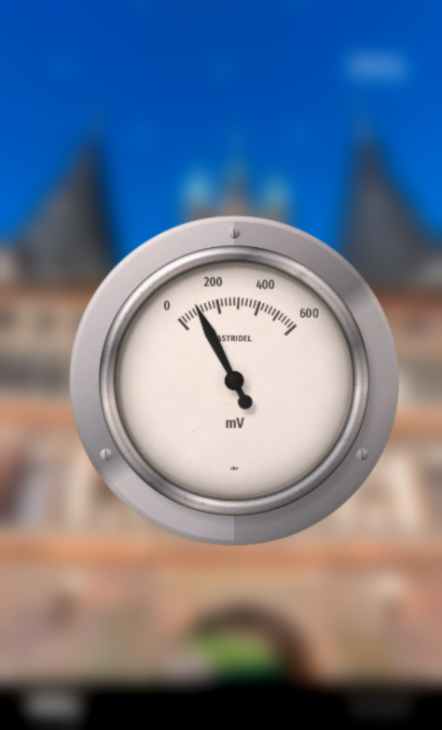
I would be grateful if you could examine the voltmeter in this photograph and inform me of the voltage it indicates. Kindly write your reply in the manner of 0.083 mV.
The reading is 100 mV
